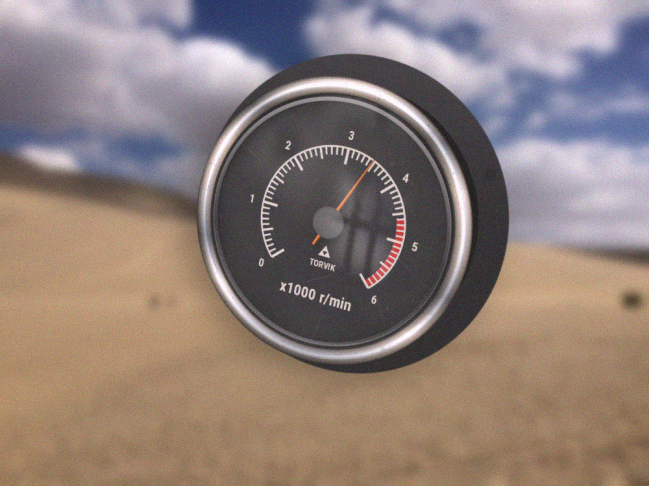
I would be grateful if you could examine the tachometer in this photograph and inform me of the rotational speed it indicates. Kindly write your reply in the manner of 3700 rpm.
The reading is 3500 rpm
